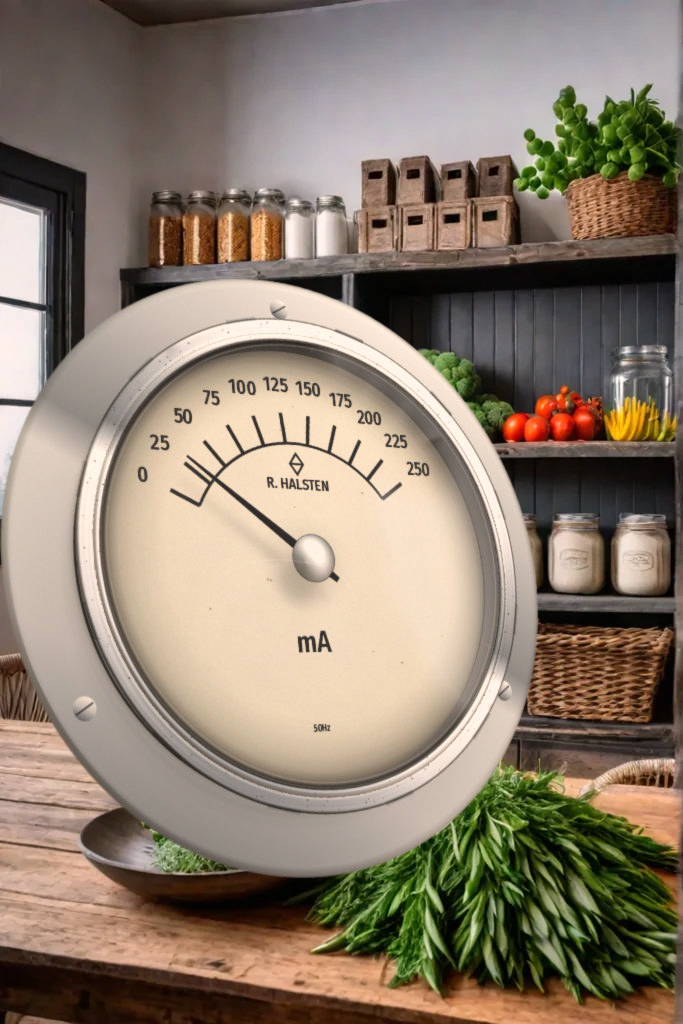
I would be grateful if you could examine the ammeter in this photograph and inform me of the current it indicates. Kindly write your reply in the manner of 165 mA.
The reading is 25 mA
